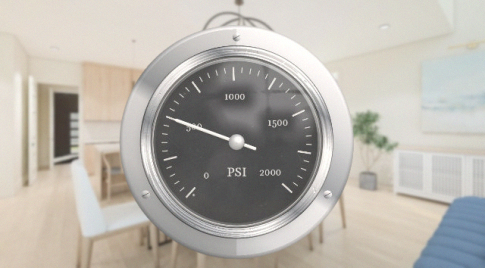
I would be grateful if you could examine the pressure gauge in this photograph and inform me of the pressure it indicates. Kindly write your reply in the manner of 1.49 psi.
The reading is 500 psi
